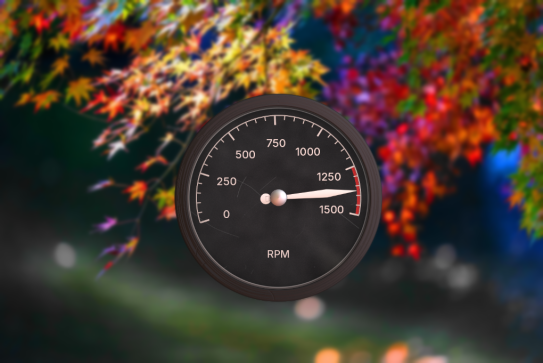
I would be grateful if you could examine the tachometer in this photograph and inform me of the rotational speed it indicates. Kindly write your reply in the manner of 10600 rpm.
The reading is 1375 rpm
